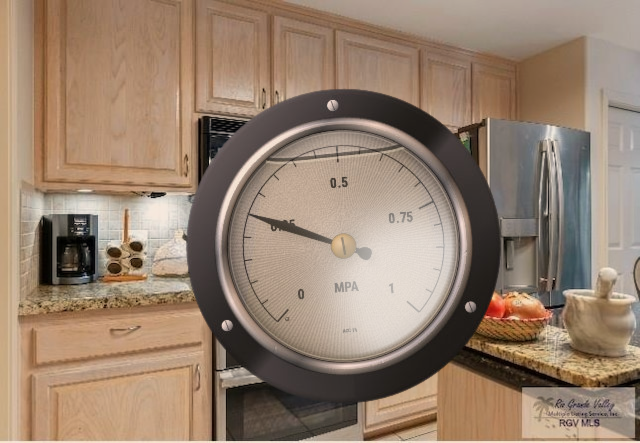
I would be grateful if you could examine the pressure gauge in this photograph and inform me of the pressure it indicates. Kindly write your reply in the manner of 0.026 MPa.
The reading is 0.25 MPa
